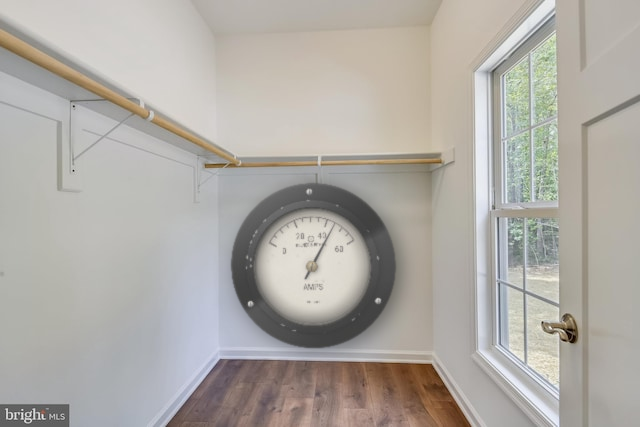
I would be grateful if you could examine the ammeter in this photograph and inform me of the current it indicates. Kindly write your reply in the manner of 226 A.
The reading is 45 A
